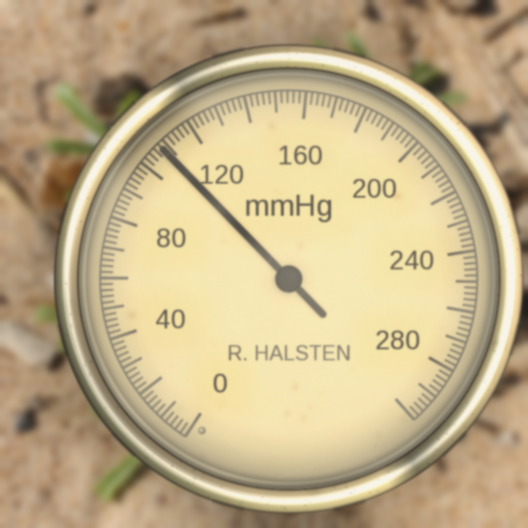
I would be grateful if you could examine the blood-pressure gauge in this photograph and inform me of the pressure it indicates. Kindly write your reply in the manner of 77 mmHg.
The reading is 108 mmHg
